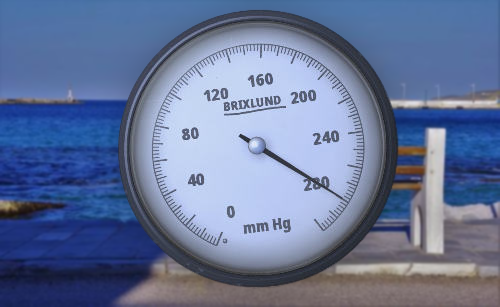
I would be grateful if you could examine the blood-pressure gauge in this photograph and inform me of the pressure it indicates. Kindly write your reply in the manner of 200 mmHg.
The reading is 280 mmHg
